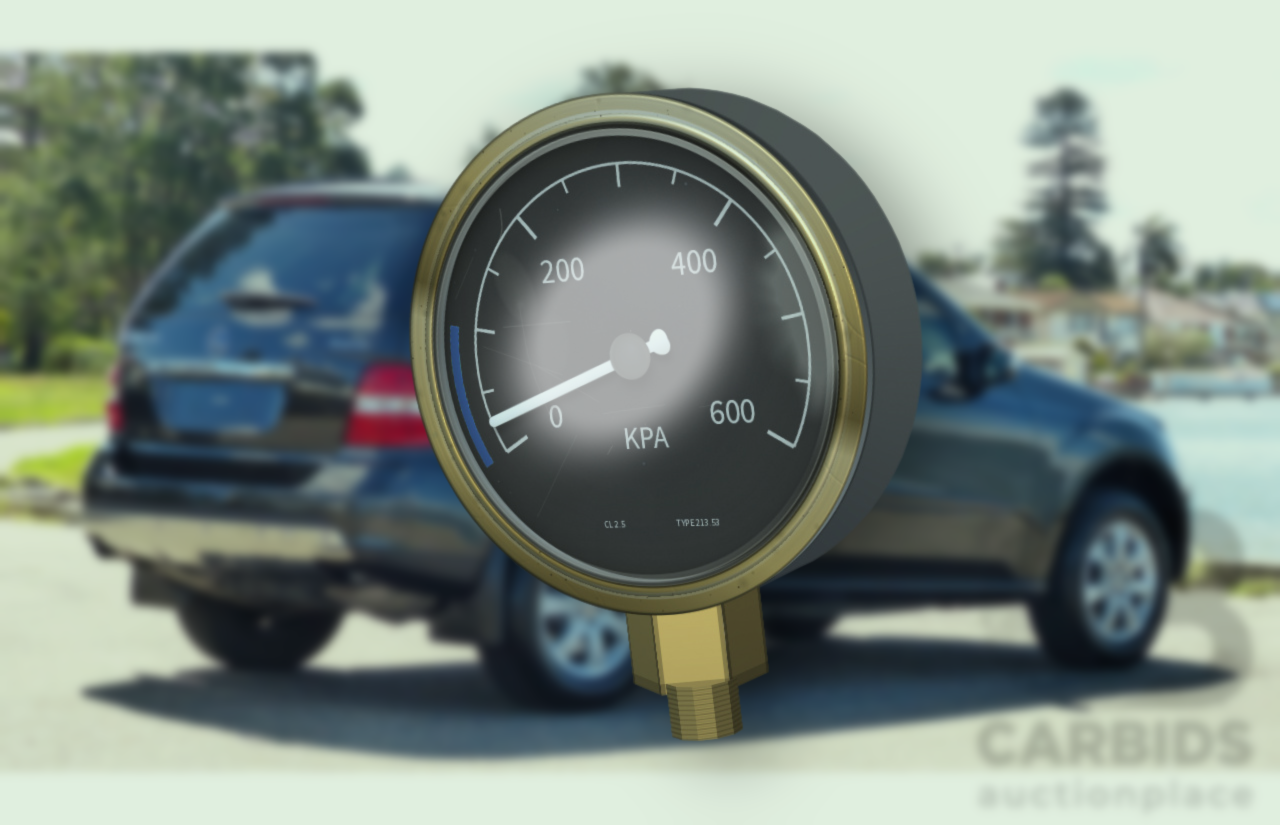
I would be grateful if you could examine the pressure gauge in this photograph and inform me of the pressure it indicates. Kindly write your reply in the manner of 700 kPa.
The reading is 25 kPa
